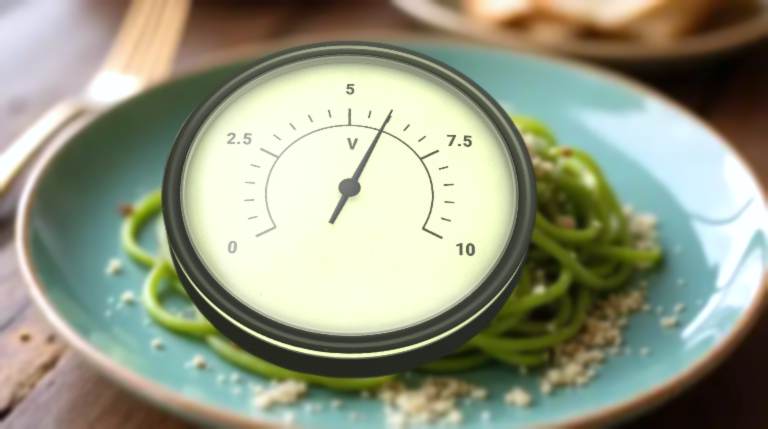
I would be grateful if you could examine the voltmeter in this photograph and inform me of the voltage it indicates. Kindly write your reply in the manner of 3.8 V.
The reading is 6 V
